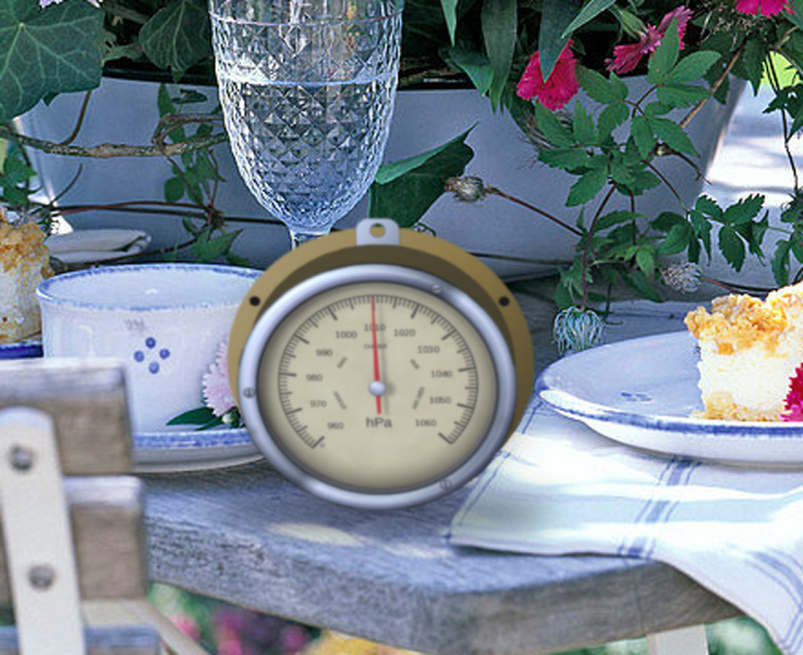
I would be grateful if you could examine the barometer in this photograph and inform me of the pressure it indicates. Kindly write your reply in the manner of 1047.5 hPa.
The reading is 1010 hPa
